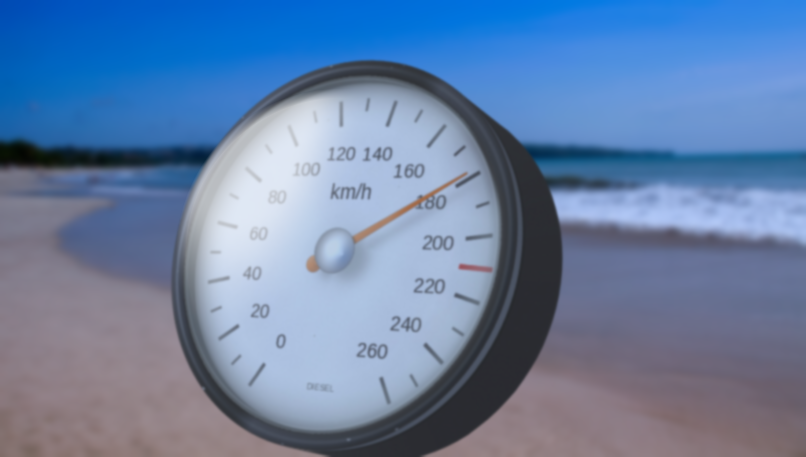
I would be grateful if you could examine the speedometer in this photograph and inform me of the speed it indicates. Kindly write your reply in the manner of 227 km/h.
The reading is 180 km/h
